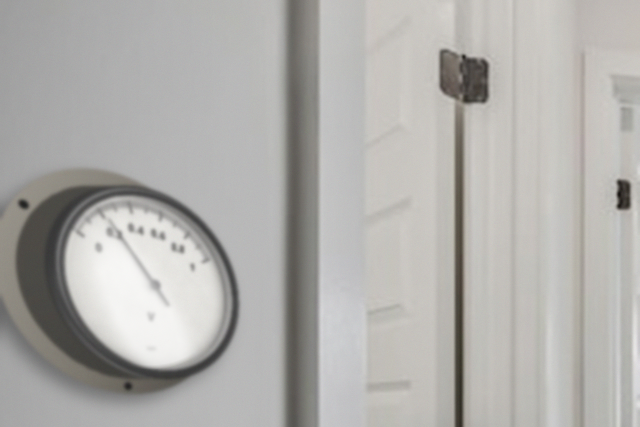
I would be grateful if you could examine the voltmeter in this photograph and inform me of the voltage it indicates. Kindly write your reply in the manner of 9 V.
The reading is 0.2 V
